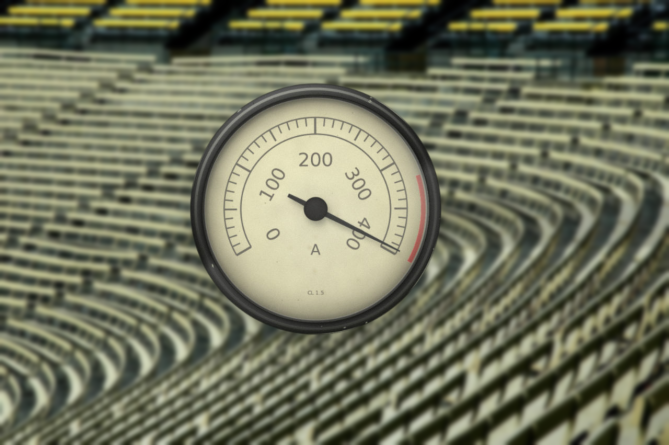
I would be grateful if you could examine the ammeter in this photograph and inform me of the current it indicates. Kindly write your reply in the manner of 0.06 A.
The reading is 395 A
